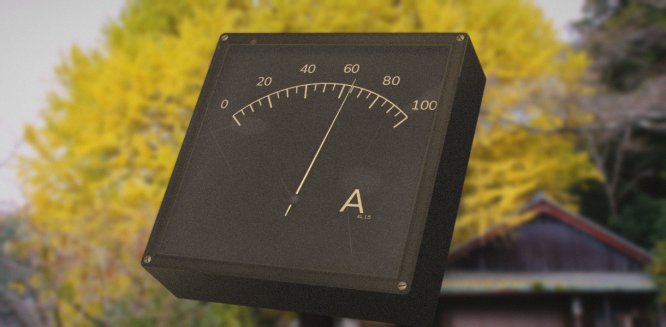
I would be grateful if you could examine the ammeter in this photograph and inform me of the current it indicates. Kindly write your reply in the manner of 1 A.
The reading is 65 A
